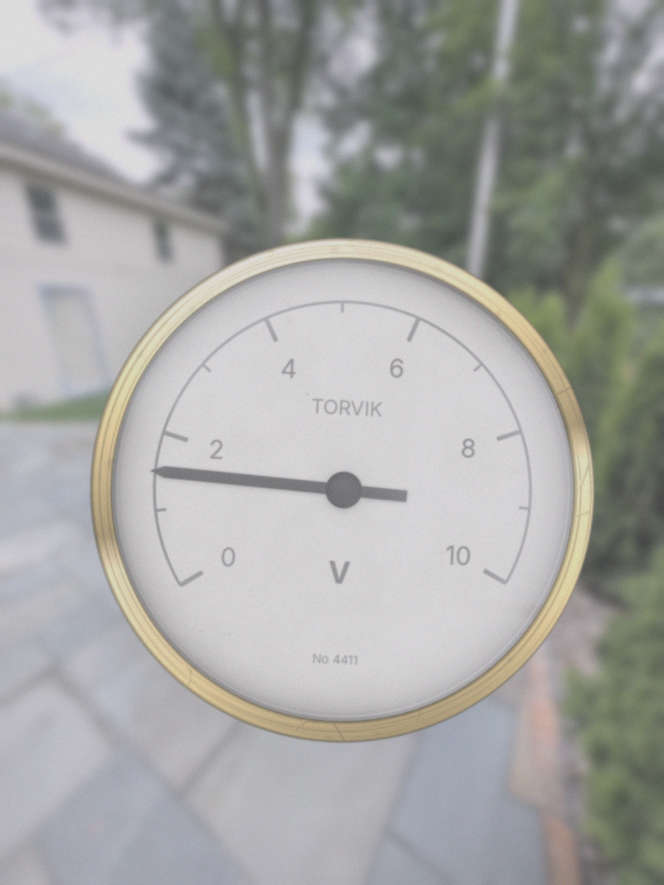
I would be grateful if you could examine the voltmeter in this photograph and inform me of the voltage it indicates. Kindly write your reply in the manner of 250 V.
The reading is 1.5 V
